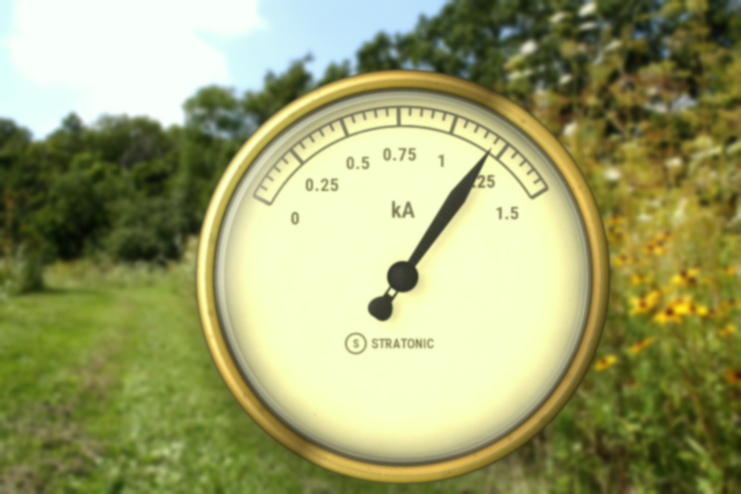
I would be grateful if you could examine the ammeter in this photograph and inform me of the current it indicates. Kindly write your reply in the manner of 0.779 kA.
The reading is 1.2 kA
